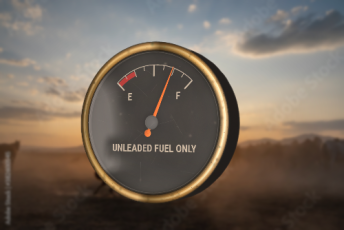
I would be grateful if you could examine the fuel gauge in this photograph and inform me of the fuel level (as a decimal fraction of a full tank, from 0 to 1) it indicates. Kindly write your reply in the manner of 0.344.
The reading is 0.75
